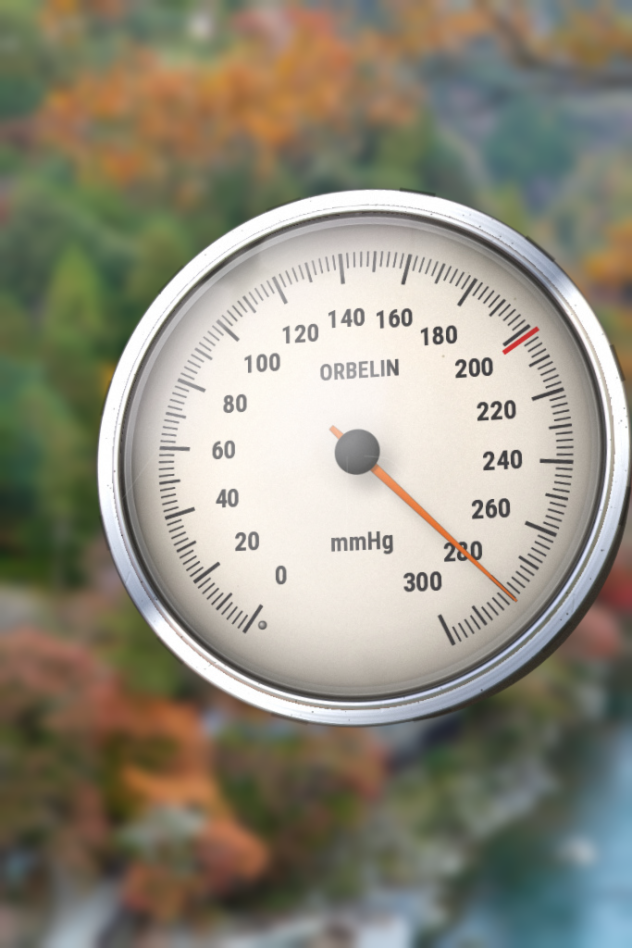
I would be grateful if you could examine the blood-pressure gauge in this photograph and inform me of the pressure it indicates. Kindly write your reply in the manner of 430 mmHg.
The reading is 280 mmHg
